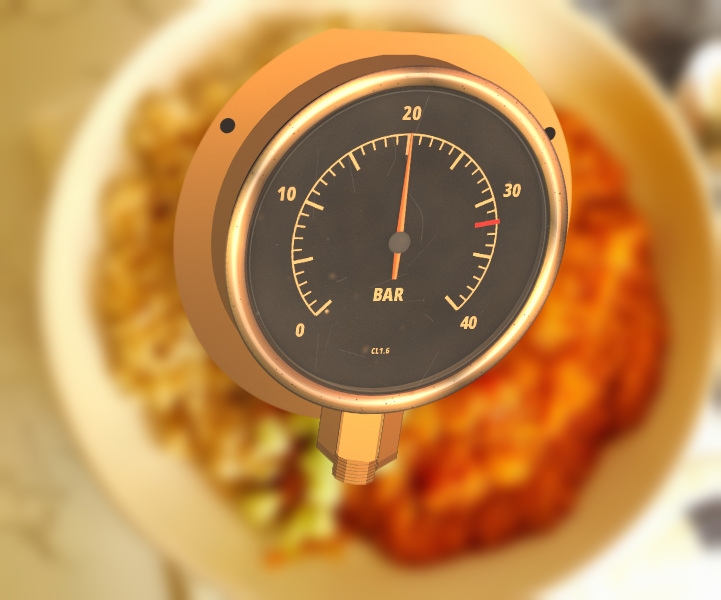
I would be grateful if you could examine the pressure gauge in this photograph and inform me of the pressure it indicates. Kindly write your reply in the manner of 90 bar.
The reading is 20 bar
